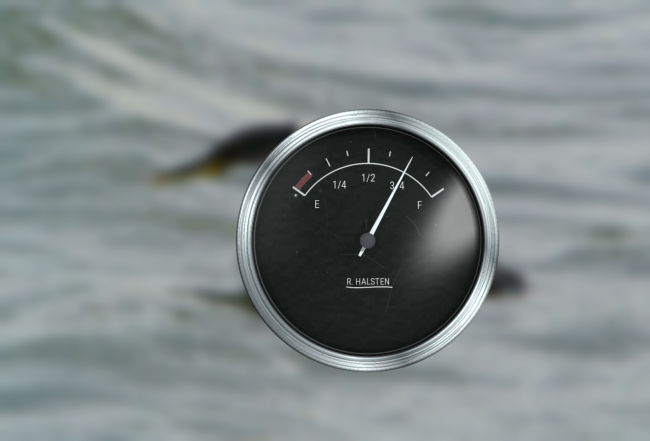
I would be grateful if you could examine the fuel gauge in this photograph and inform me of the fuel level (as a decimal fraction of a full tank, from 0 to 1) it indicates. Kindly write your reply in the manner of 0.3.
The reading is 0.75
